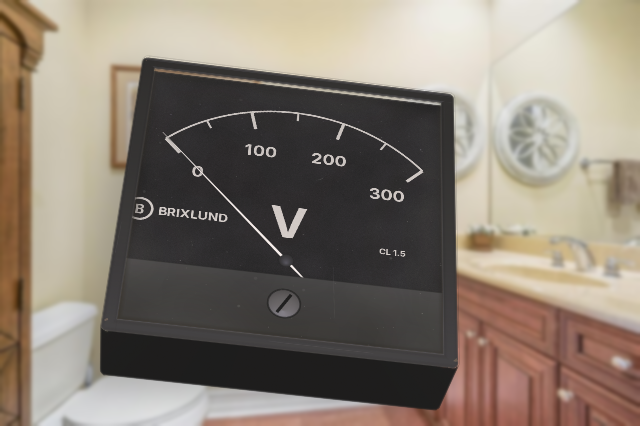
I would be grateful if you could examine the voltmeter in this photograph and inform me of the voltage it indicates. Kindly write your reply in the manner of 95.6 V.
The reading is 0 V
